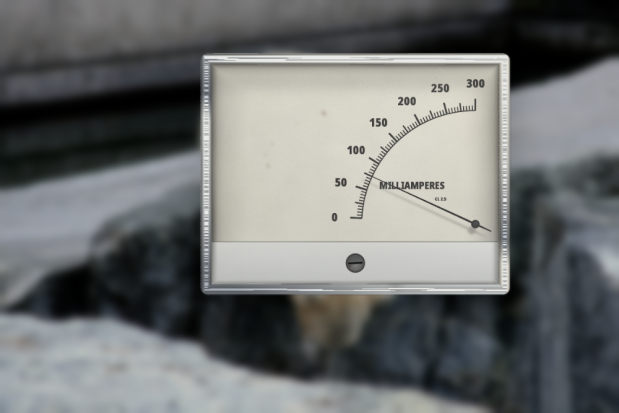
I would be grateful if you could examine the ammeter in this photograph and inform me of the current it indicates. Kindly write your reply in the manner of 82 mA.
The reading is 75 mA
